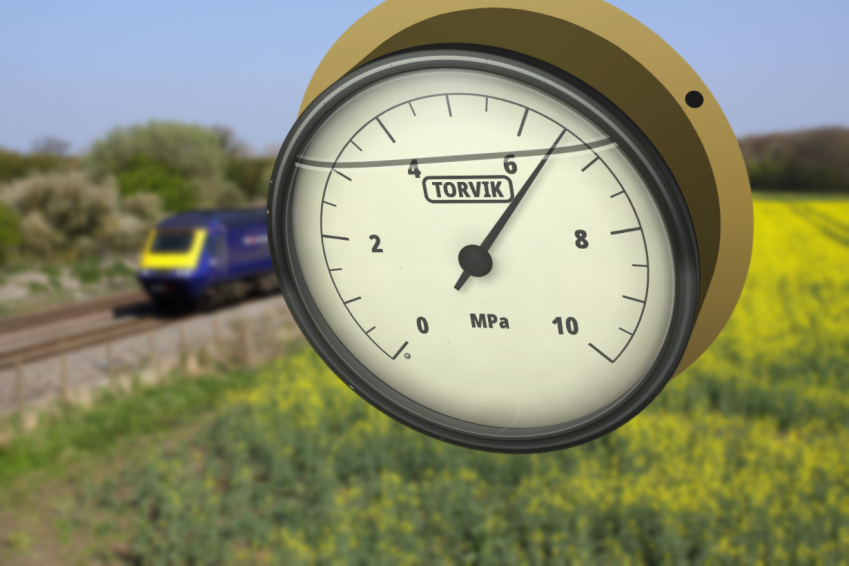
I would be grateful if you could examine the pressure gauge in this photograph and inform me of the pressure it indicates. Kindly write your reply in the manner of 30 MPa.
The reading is 6.5 MPa
